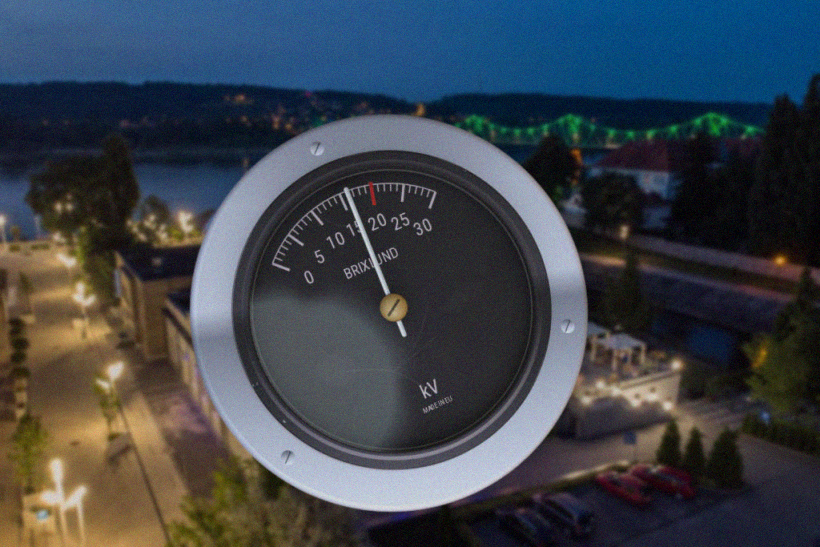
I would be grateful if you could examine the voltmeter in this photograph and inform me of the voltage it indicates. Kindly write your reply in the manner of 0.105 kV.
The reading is 16 kV
